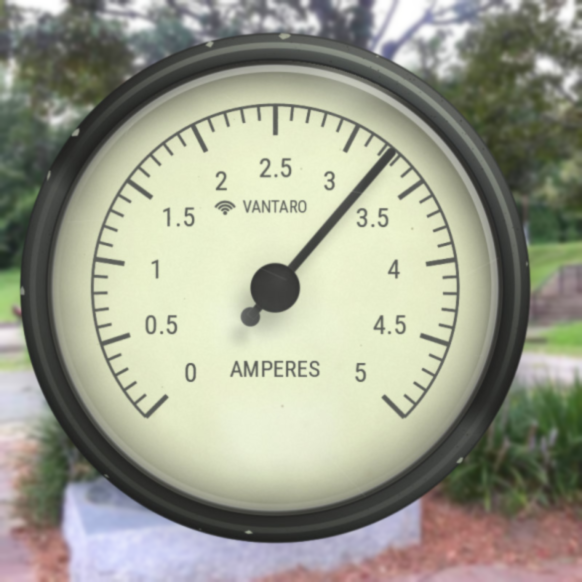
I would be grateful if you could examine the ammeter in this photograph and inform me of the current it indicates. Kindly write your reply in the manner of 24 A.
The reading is 3.25 A
